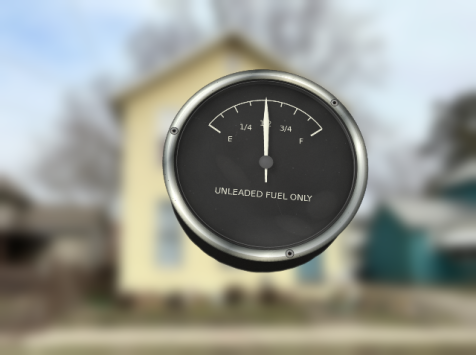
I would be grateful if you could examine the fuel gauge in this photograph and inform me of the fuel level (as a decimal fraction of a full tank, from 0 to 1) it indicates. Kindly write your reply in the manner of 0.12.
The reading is 0.5
